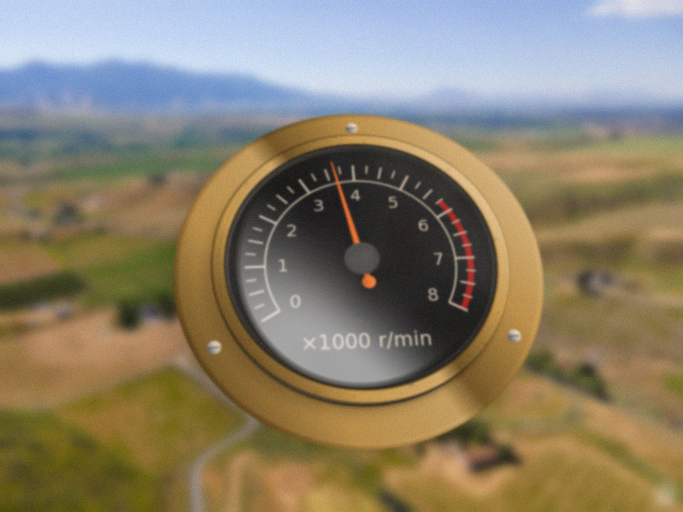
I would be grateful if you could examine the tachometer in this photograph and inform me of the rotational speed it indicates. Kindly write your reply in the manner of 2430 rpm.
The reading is 3625 rpm
